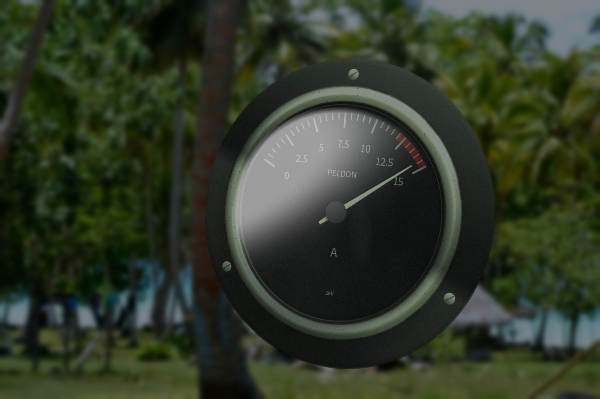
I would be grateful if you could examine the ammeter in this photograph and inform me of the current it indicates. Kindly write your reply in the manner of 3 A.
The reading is 14.5 A
